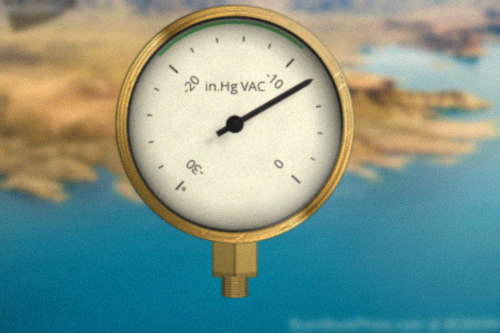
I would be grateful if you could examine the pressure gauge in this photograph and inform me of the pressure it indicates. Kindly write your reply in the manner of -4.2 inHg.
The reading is -8 inHg
